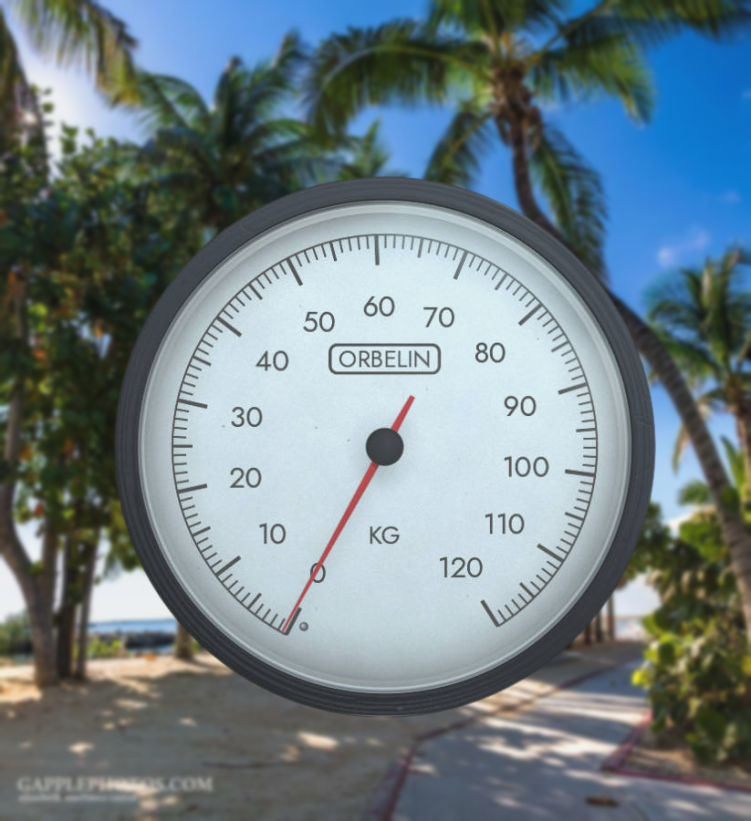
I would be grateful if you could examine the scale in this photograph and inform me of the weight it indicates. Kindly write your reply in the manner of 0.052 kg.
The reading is 0.5 kg
